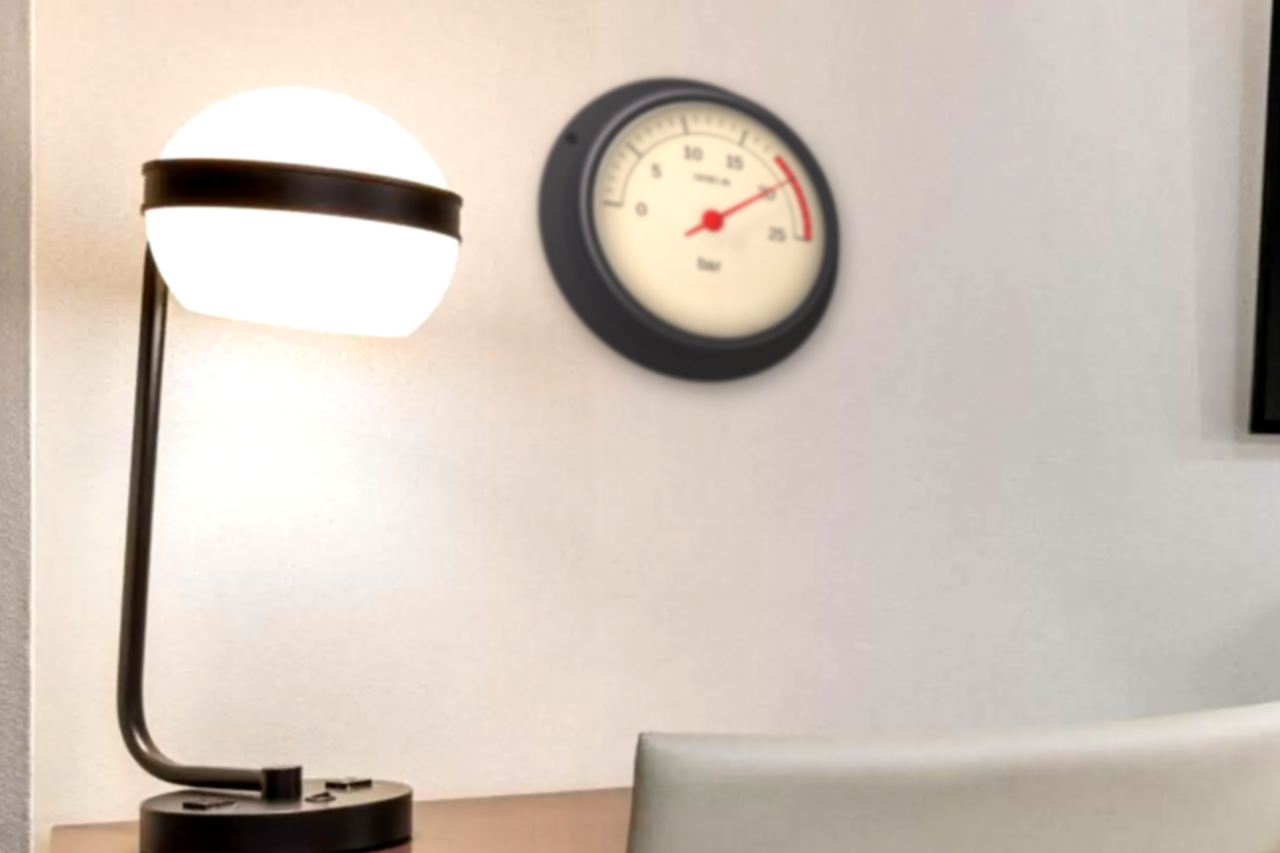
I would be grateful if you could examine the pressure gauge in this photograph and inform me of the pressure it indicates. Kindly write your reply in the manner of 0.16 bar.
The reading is 20 bar
